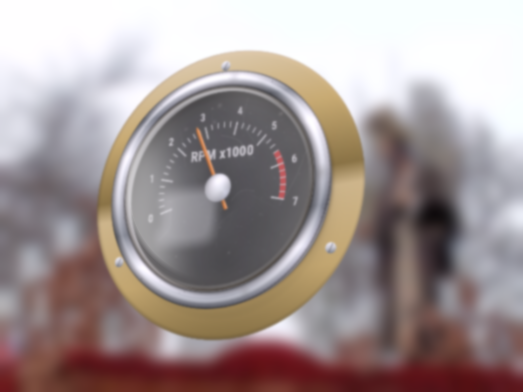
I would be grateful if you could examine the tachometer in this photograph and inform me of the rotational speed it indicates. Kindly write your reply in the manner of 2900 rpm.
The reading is 2800 rpm
